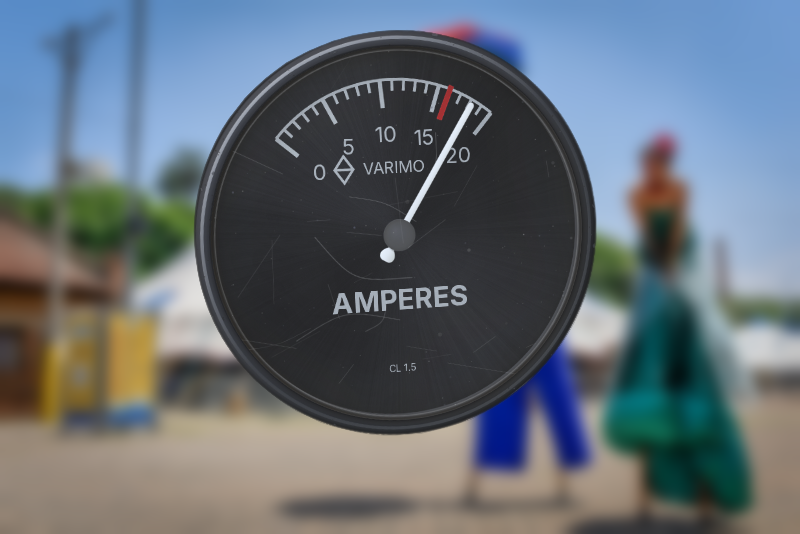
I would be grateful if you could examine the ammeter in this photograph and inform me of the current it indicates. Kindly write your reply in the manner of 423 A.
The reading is 18 A
